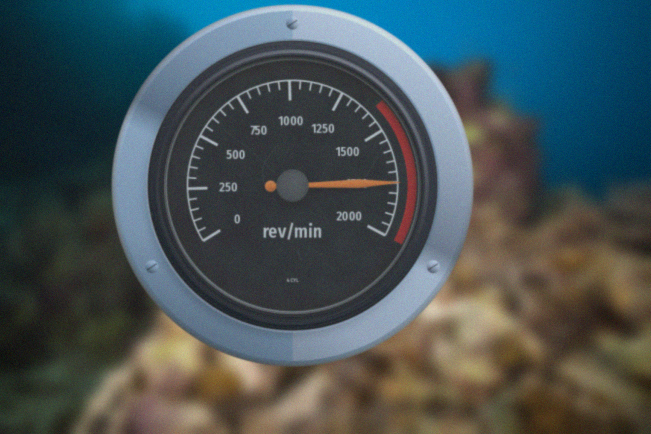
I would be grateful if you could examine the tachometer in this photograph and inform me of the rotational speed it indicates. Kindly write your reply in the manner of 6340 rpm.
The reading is 1750 rpm
